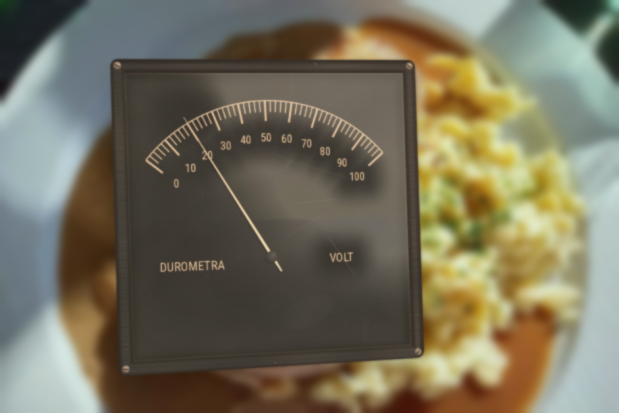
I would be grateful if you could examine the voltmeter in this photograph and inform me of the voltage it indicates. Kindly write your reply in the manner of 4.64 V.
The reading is 20 V
